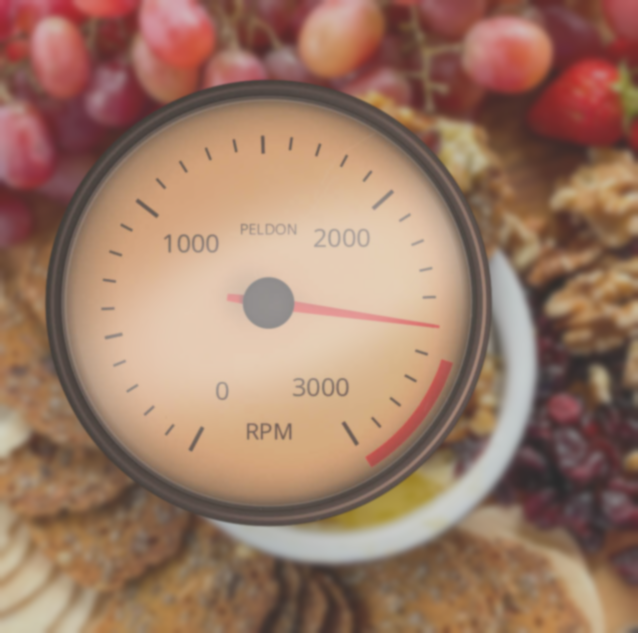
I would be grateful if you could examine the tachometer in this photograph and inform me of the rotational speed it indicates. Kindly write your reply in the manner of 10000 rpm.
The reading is 2500 rpm
